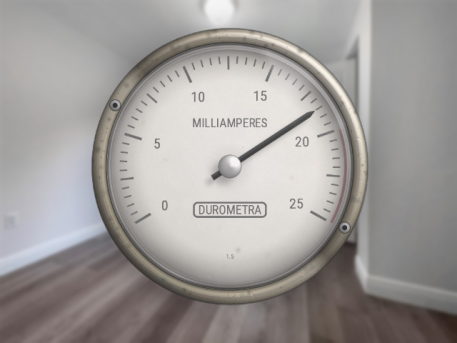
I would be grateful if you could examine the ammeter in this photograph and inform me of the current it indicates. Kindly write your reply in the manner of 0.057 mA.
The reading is 18.5 mA
